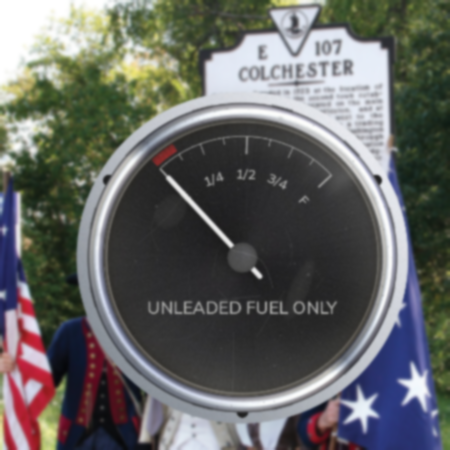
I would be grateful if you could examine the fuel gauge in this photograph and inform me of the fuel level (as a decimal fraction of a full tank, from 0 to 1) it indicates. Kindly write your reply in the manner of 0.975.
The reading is 0
